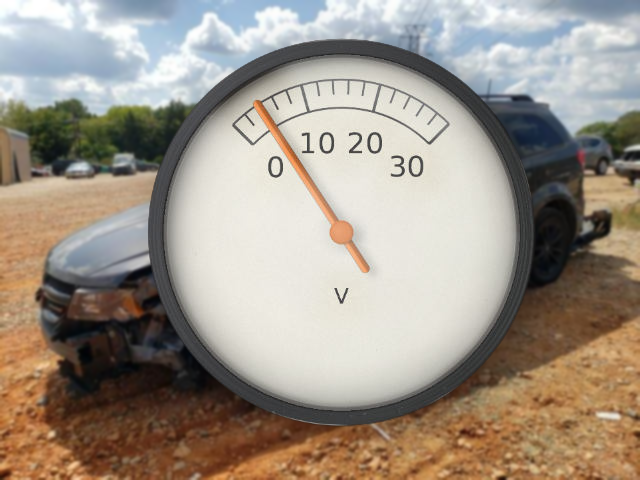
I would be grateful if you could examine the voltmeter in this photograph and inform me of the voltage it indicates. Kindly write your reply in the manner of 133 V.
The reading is 4 V
